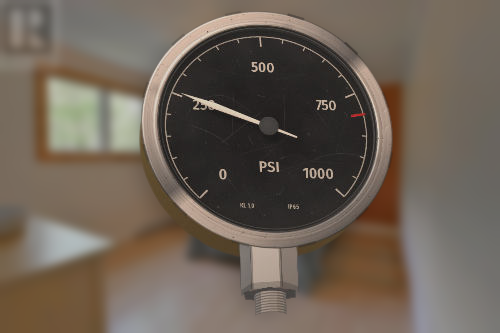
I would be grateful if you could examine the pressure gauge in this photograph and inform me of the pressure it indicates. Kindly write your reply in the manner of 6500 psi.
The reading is 250 psi
